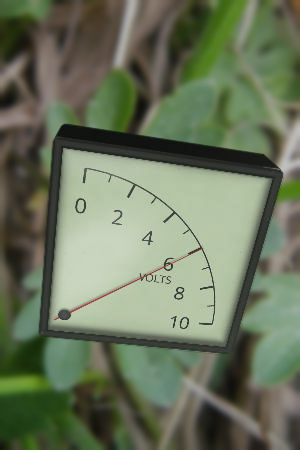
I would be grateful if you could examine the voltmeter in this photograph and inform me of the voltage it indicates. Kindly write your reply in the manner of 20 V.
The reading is 6 V
